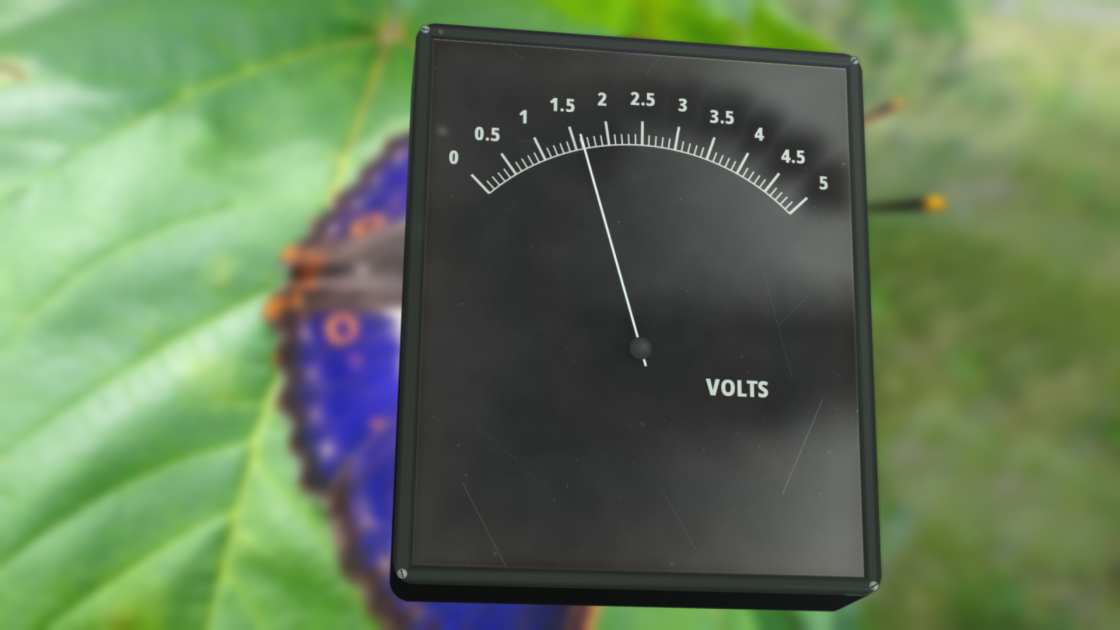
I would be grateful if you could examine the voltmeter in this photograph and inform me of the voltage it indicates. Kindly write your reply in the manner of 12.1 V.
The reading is 1.6 V
